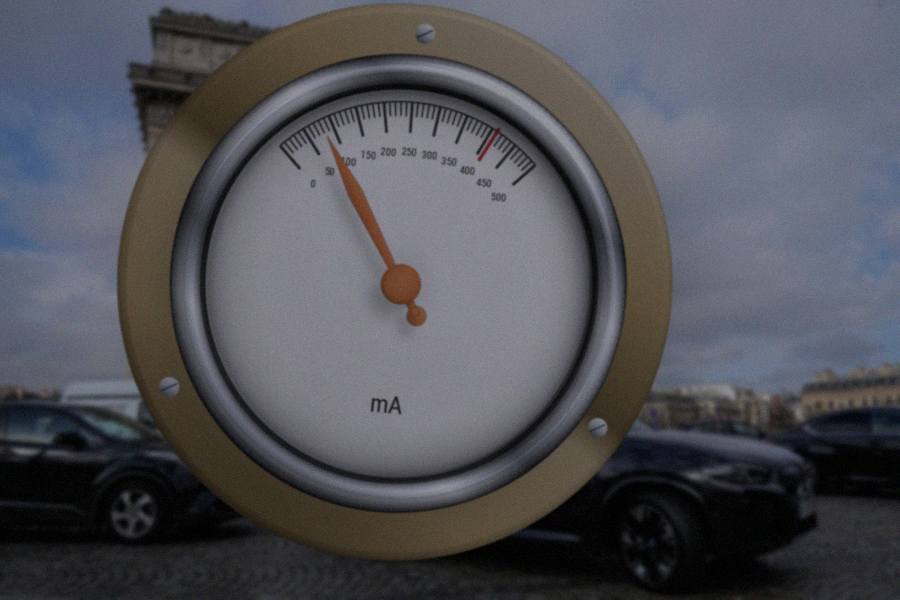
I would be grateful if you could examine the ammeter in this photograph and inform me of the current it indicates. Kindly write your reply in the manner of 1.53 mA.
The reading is 80 mA
